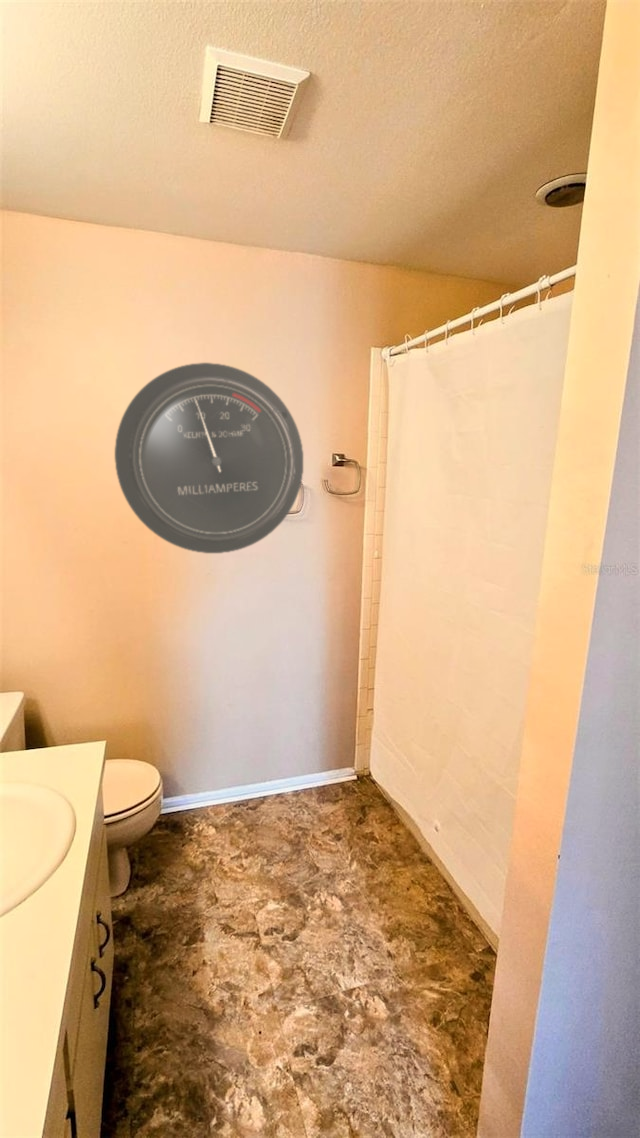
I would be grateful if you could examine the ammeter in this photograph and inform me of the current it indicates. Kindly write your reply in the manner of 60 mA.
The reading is 10 mA
